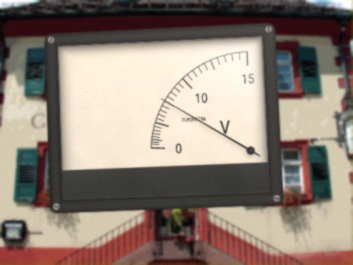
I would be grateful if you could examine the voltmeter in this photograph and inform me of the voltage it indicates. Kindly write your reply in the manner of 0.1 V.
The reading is 7.5 V
